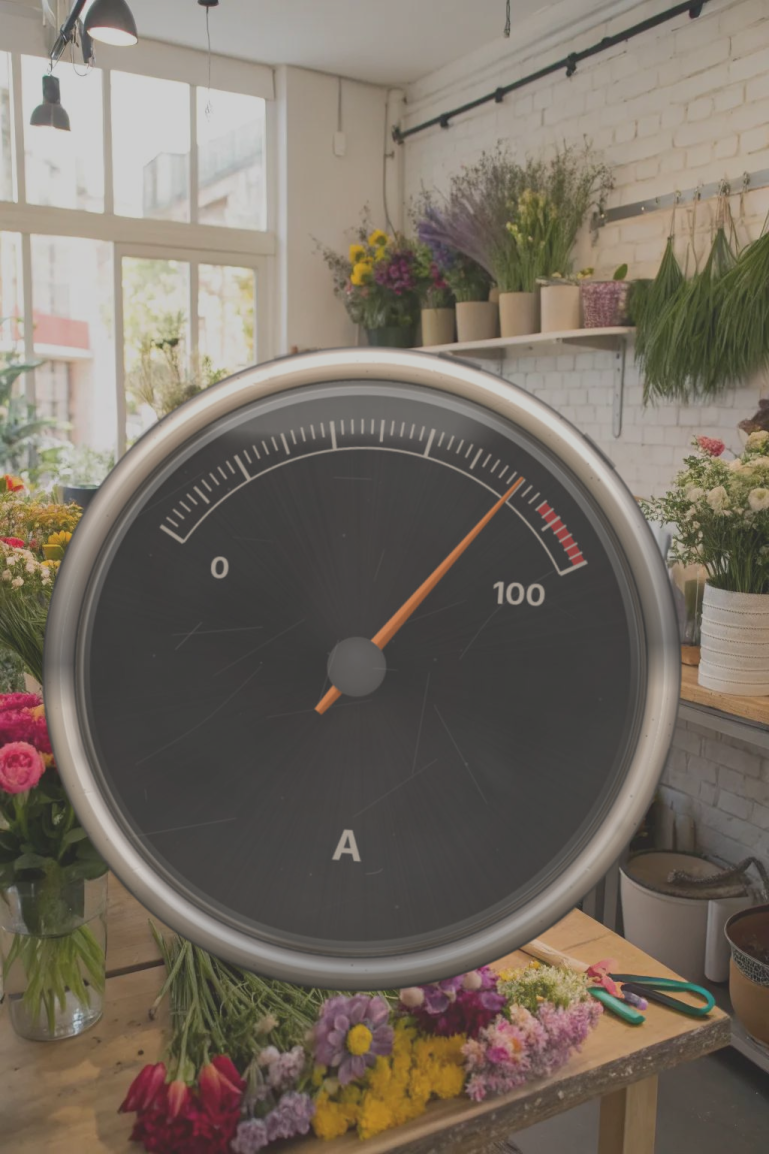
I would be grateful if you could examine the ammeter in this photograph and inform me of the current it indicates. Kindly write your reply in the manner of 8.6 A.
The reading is 80 A
